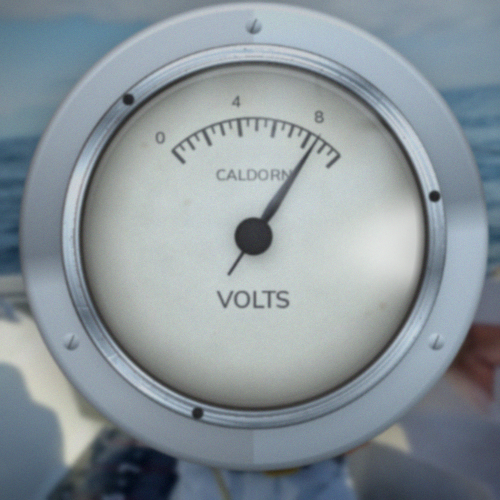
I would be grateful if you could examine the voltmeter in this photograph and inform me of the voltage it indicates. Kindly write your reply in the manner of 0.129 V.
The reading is 8.5 V
